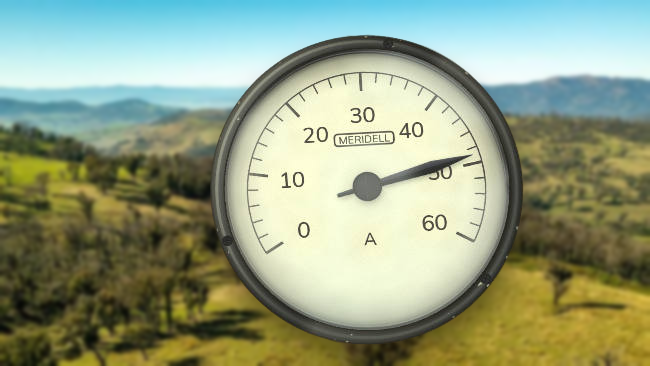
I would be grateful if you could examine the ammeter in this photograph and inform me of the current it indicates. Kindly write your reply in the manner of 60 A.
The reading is 49 A
